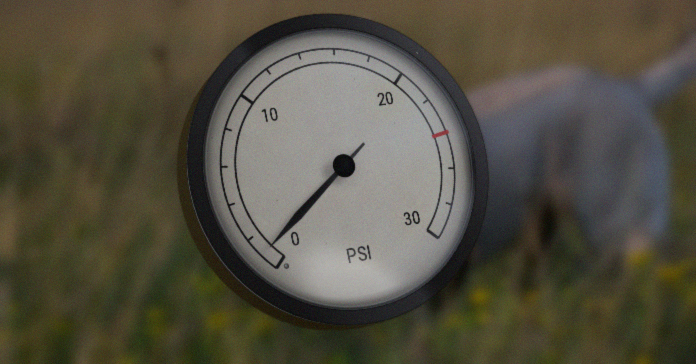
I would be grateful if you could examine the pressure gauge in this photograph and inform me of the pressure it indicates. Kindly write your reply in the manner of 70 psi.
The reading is 1 psi
